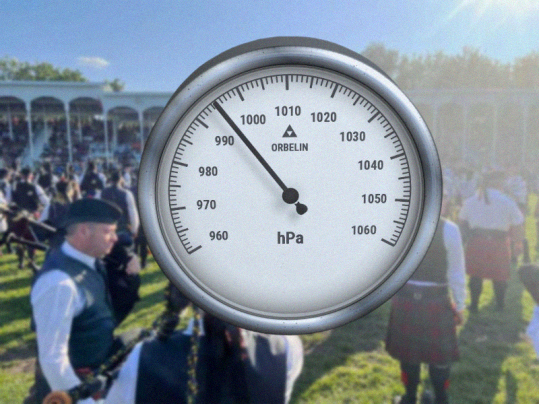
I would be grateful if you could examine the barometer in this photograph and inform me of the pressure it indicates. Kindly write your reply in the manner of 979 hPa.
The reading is 995 hPa
